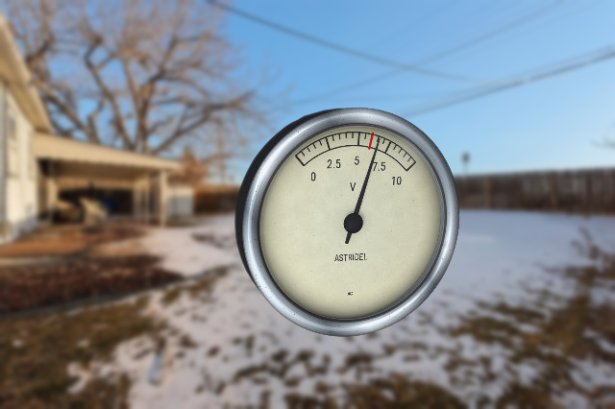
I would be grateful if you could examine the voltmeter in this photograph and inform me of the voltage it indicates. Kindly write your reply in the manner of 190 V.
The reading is 6.5 V
